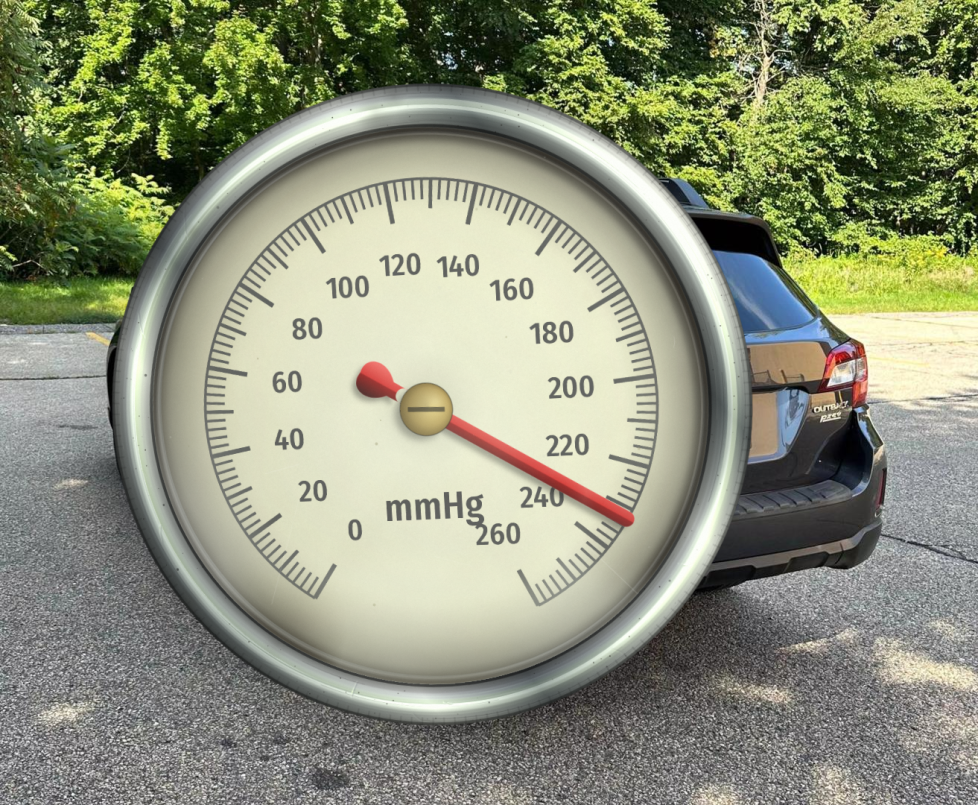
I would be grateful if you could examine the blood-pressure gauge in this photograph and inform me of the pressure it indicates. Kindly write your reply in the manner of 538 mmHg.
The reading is 232 mmHg
